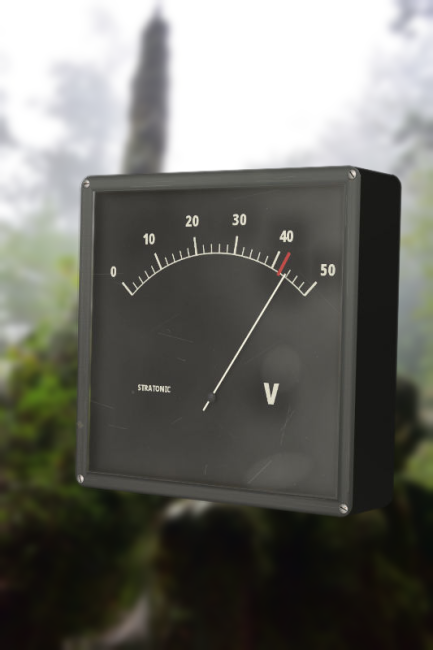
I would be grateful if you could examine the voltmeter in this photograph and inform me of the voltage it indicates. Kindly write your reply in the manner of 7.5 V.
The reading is 44 V
